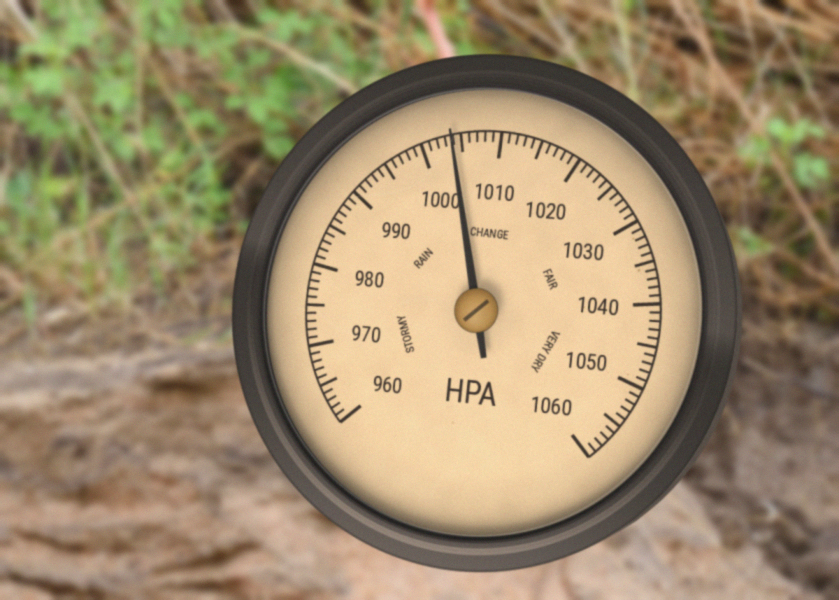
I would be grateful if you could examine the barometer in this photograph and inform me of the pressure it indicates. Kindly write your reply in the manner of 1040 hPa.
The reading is 1004 hPa
